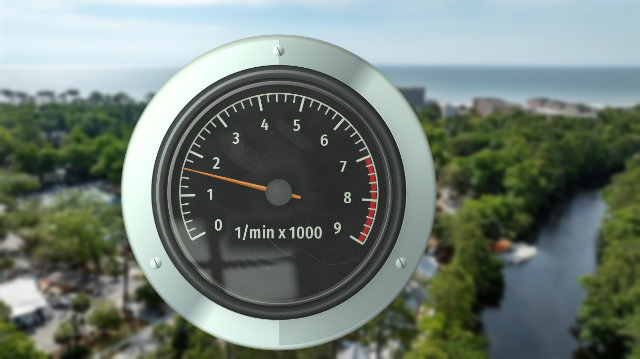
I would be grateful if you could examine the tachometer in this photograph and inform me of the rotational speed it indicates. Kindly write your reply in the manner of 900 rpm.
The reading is 1600 rpm
